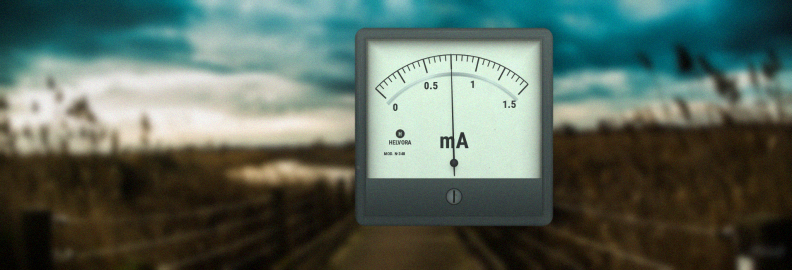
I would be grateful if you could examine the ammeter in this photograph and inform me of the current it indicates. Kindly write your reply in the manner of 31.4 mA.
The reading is 0.75 mA
